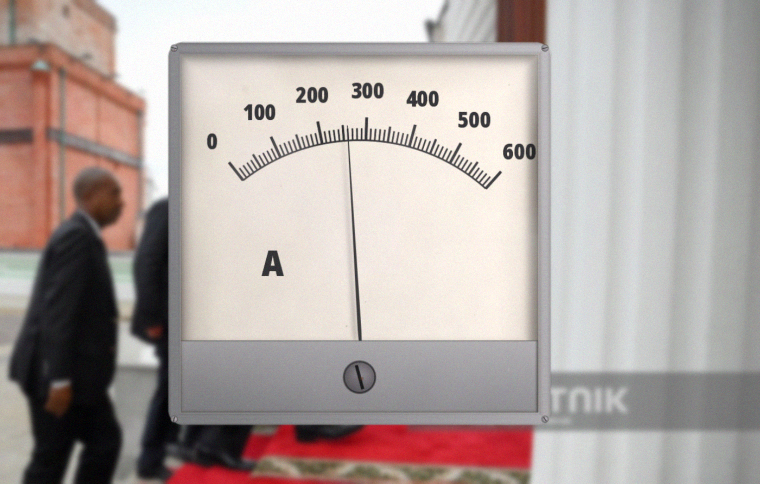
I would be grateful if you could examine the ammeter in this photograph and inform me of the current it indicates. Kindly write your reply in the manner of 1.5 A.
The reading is 260 A
